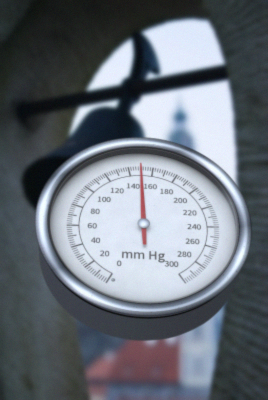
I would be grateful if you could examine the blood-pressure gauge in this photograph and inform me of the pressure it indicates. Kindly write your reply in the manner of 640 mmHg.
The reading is 150 mmHg
